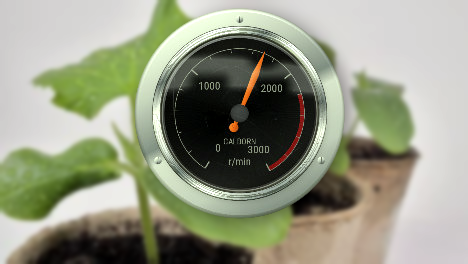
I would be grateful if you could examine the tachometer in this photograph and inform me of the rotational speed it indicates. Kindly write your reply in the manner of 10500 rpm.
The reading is 1700 rpm
